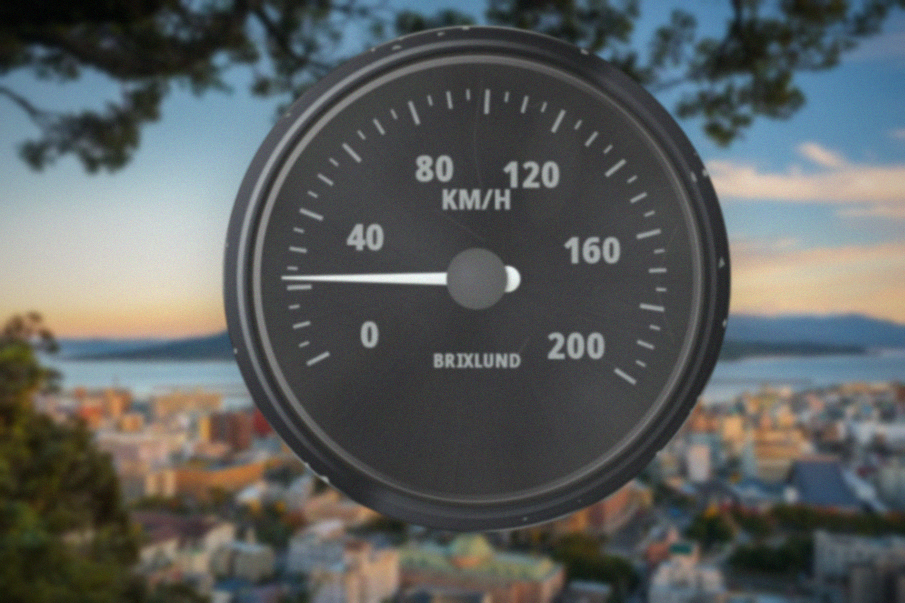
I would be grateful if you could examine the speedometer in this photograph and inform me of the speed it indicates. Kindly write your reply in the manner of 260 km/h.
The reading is 22.5 km/h
